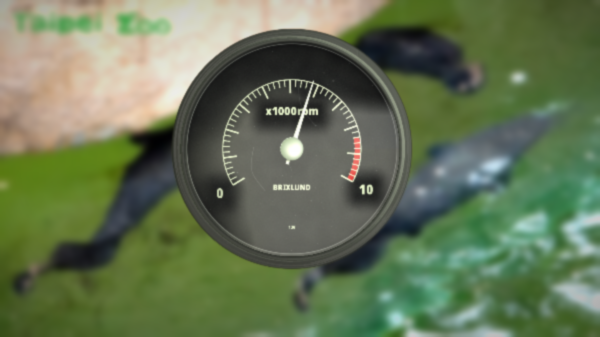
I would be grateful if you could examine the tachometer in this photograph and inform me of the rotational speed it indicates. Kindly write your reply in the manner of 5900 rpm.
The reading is 5800 rpm
